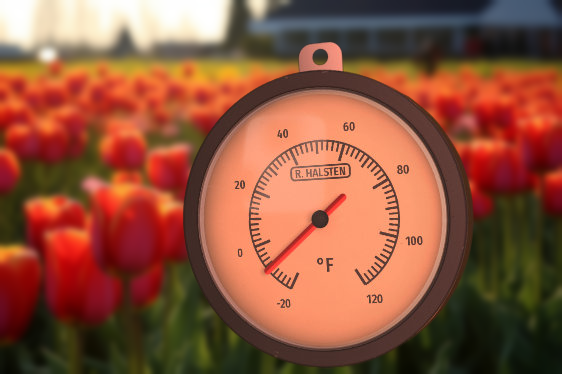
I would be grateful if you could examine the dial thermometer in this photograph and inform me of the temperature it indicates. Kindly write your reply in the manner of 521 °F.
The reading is -10 °F
